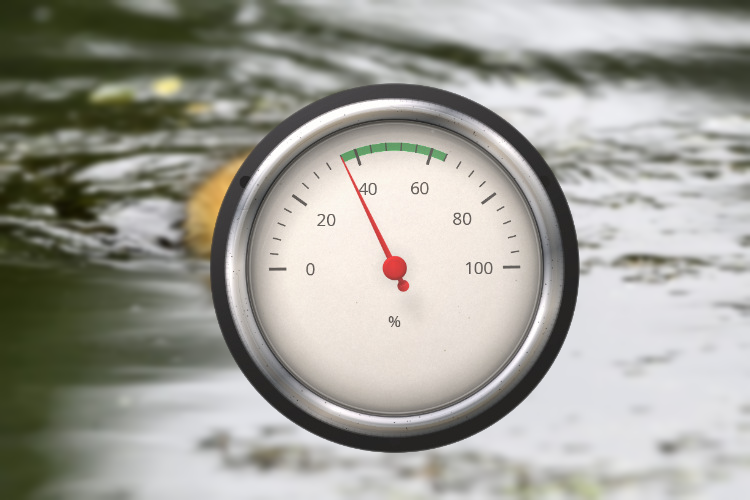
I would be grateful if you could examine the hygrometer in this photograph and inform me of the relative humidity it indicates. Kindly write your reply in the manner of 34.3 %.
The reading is 36 %
